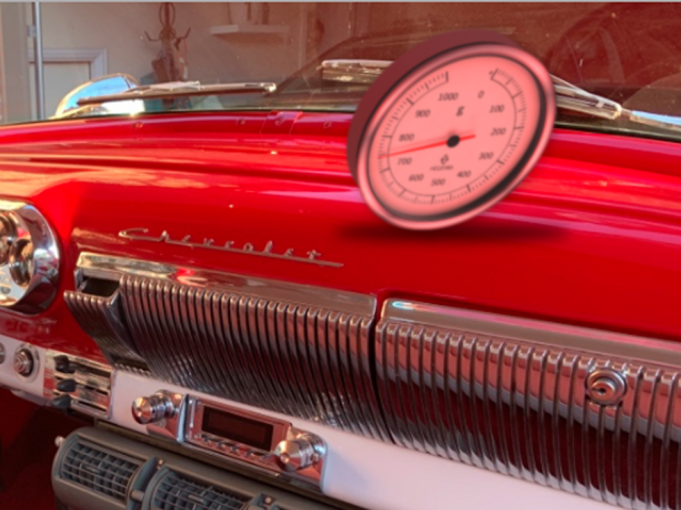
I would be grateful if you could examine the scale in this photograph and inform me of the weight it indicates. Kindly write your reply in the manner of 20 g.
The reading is 750 g
